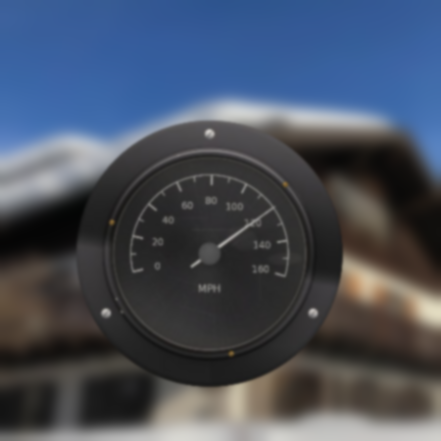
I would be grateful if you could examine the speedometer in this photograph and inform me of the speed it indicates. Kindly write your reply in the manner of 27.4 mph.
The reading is 120 mph
